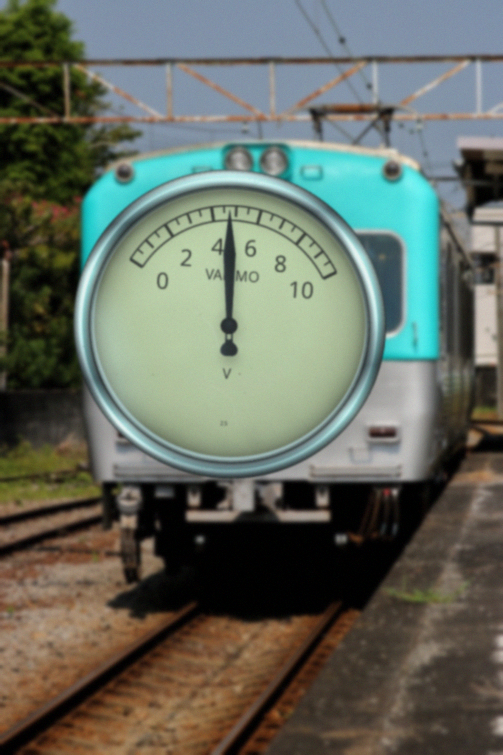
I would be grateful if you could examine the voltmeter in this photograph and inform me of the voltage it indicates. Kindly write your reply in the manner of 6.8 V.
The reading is 4.75 V
